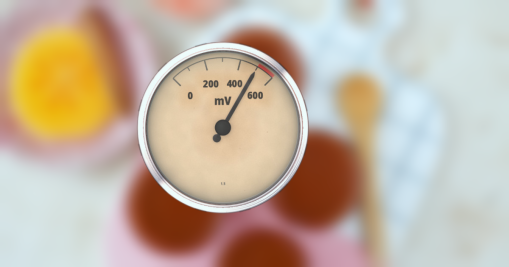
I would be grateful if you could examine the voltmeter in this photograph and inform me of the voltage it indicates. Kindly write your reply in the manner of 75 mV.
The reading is 500 mV
